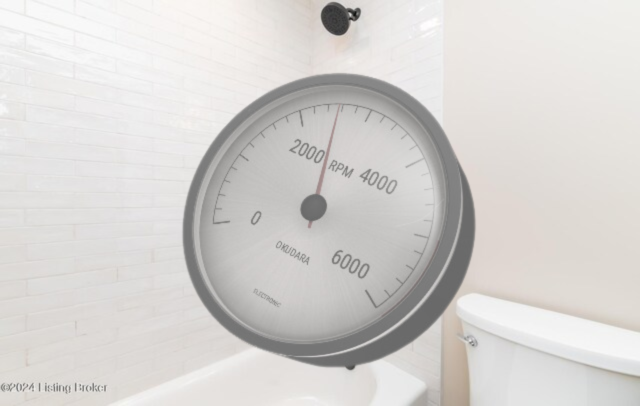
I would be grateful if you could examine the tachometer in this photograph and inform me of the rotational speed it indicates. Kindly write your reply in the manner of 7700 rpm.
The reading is 2600 rpm
